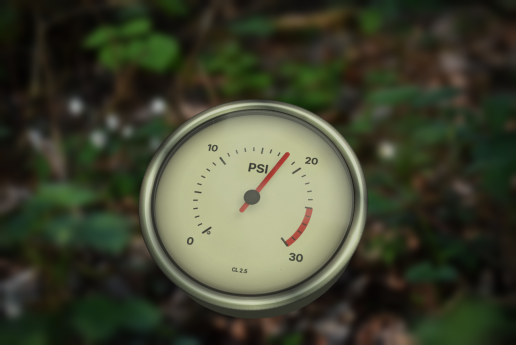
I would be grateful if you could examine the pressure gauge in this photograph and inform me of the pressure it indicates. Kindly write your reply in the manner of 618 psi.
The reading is 18 psi
